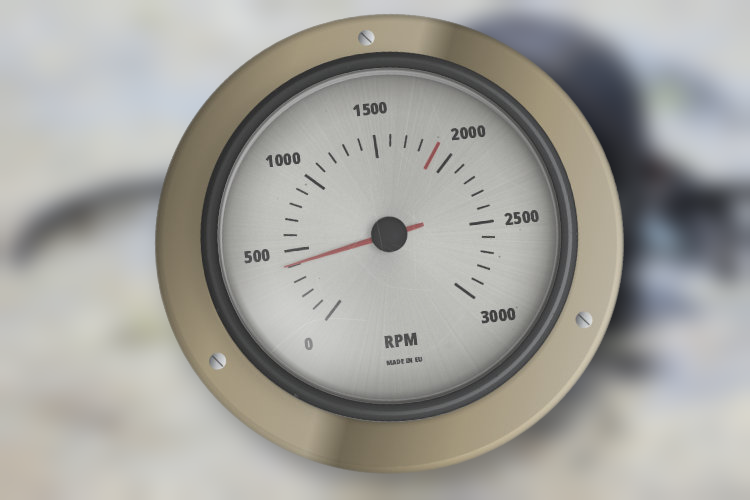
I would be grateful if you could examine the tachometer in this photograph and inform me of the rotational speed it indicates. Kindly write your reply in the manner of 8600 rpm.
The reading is 400 rpm
